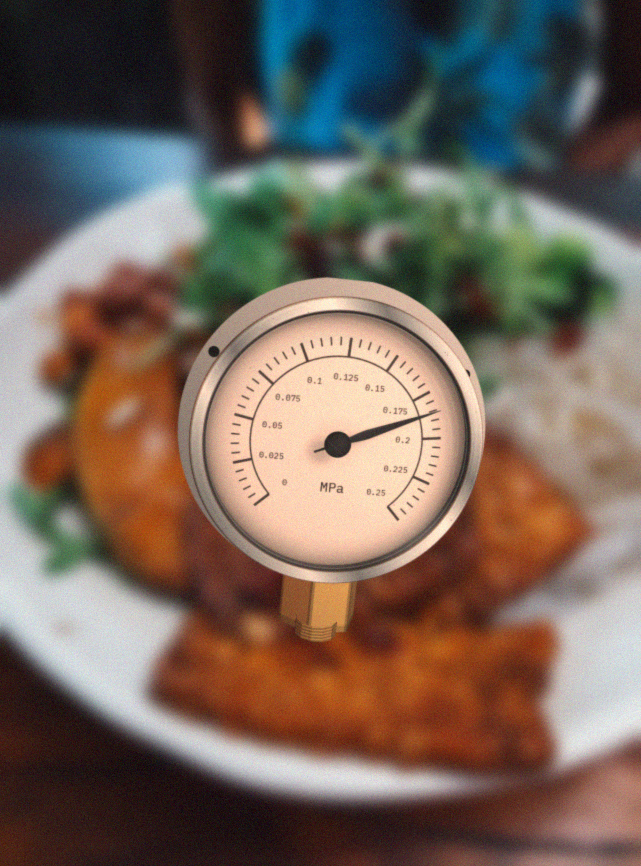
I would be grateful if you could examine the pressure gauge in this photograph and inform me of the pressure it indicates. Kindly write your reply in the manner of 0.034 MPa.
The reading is 0.185 MPa
